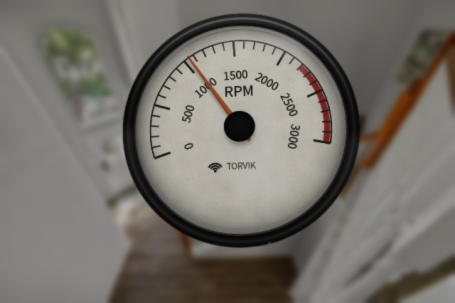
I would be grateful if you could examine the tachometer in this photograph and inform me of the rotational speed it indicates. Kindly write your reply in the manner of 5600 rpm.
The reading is 1050 rpm
